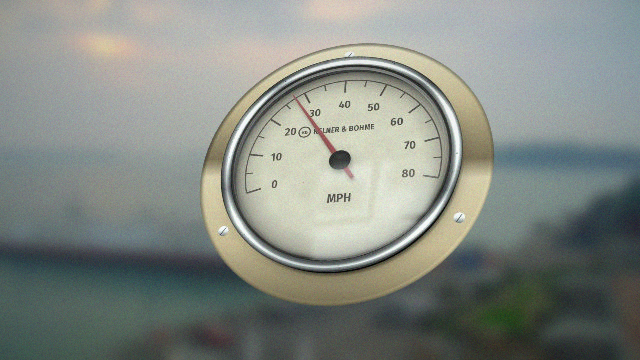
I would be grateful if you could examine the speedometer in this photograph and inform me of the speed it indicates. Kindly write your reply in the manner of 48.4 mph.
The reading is 27.5 mph
